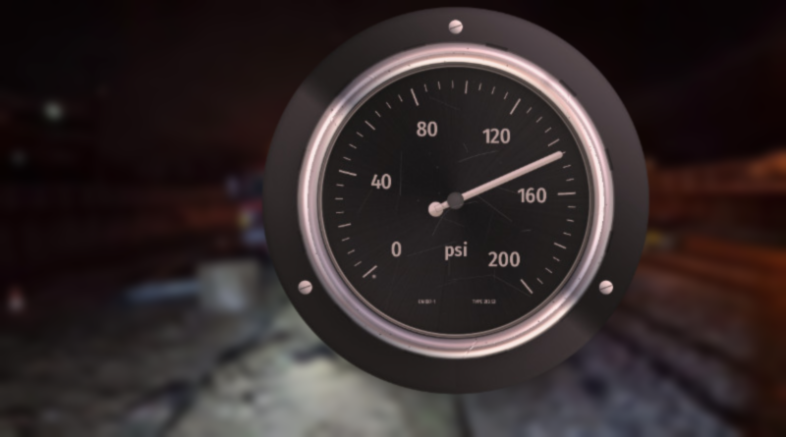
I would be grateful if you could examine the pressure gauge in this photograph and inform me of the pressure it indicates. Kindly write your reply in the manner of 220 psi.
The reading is 145 psi
